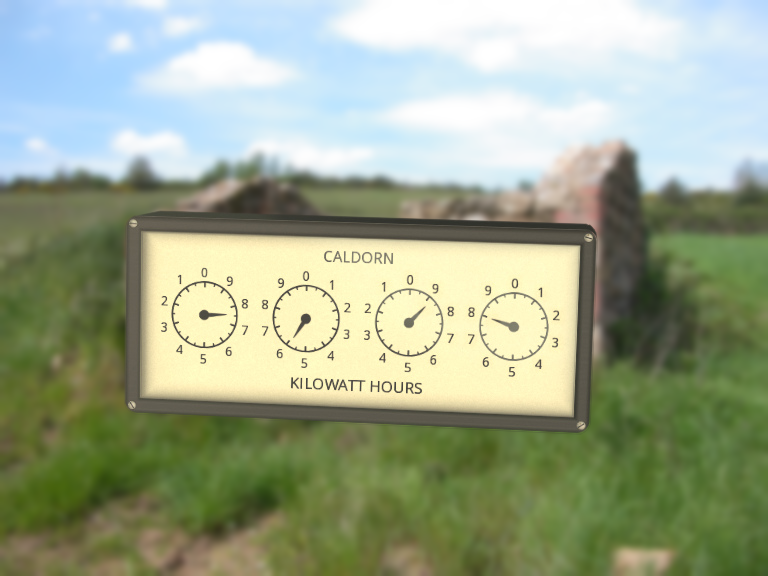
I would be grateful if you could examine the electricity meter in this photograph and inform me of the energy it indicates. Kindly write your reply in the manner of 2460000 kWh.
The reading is 7588 kWh
